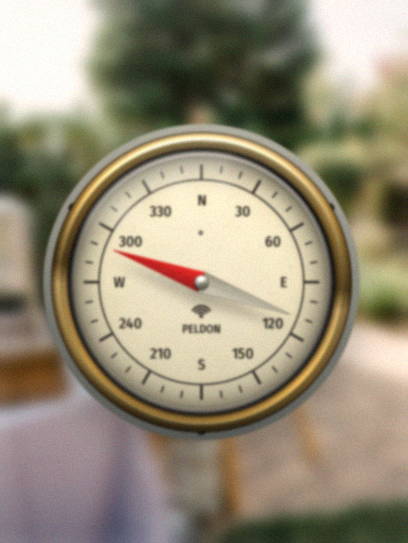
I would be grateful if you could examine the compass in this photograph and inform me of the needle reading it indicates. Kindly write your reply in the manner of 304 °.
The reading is 290 °
